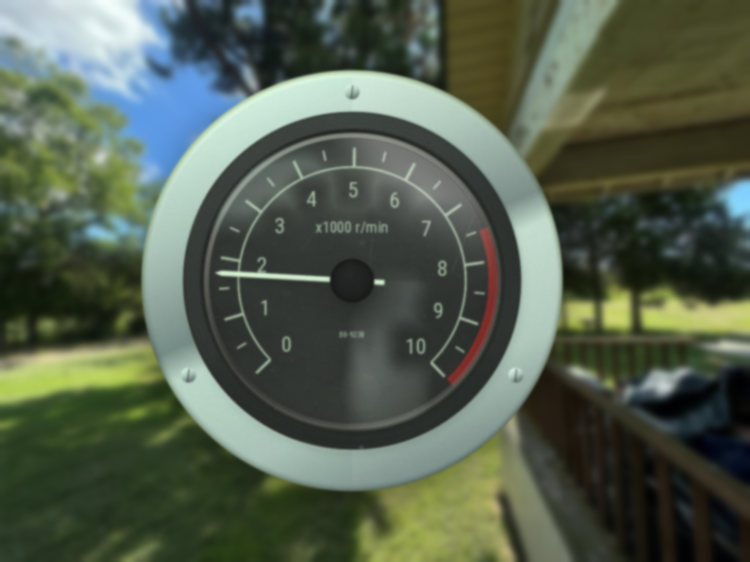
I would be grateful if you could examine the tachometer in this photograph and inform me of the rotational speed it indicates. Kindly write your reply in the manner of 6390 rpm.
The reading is 1750 rpm
